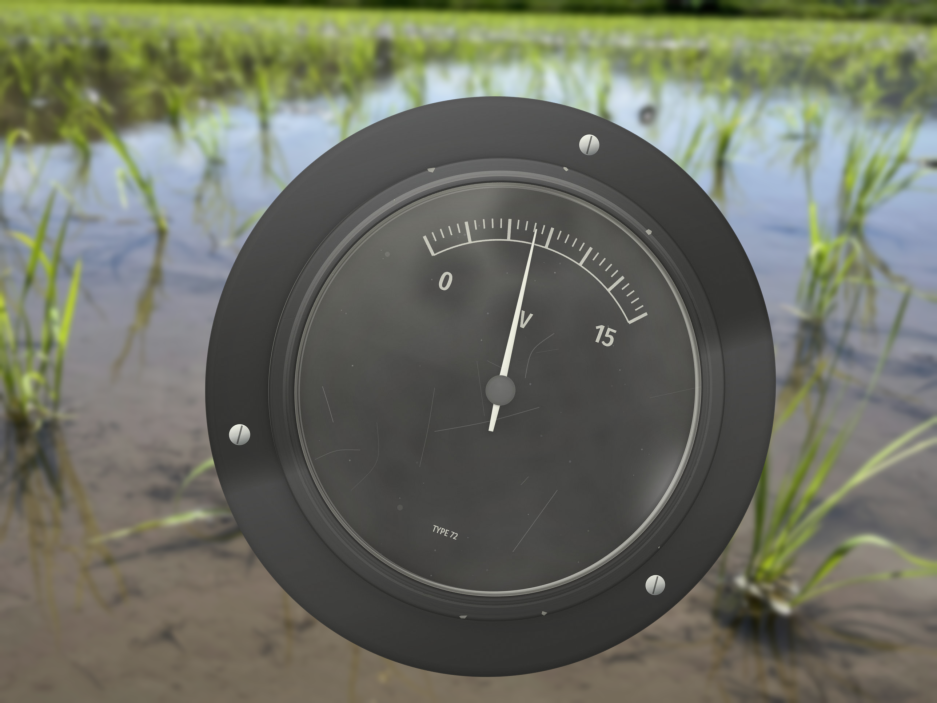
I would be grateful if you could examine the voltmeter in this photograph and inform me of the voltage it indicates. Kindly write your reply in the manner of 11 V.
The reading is 6.5 V
